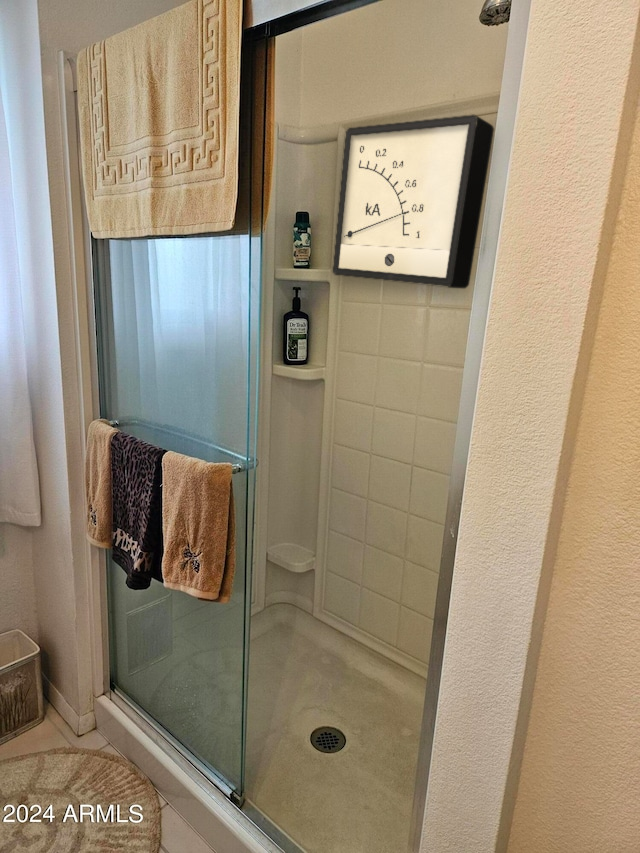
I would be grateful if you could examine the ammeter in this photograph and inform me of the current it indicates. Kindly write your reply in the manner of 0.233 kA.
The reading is 0.8 kA
